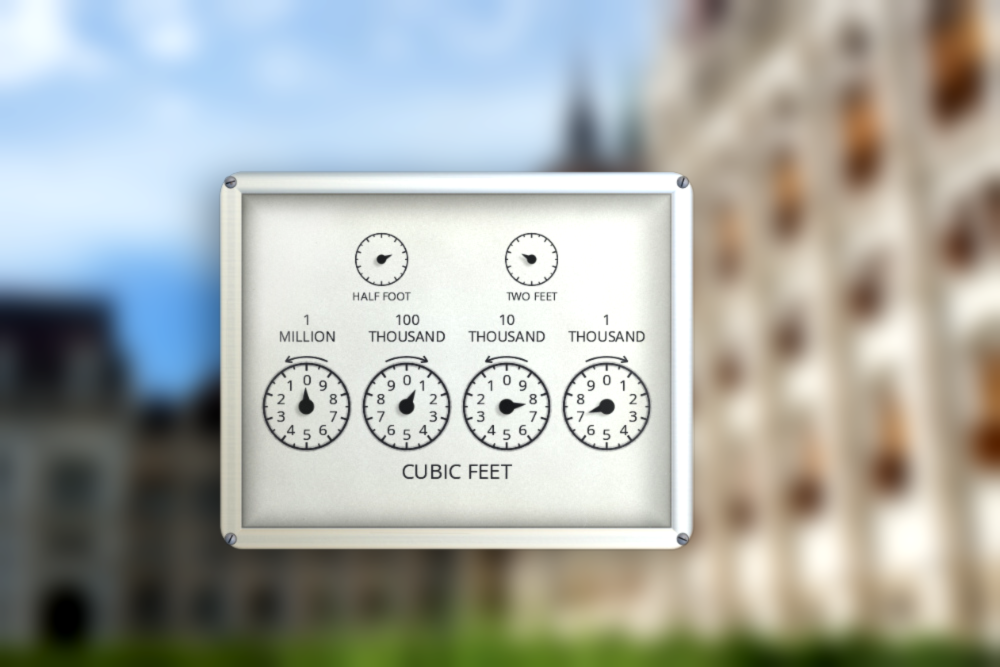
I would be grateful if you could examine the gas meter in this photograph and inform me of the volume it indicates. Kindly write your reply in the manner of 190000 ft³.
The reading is 7700 ft³
